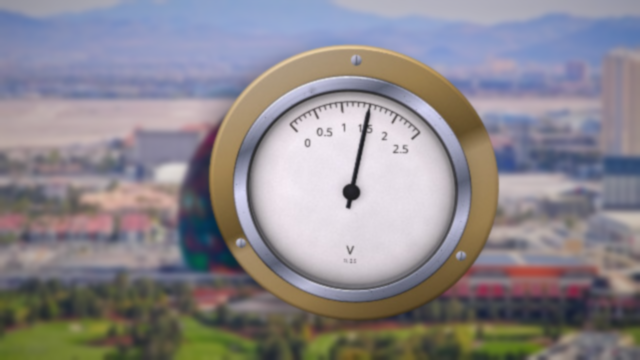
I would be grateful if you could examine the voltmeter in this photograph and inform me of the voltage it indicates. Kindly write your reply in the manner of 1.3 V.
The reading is 1.5 V
